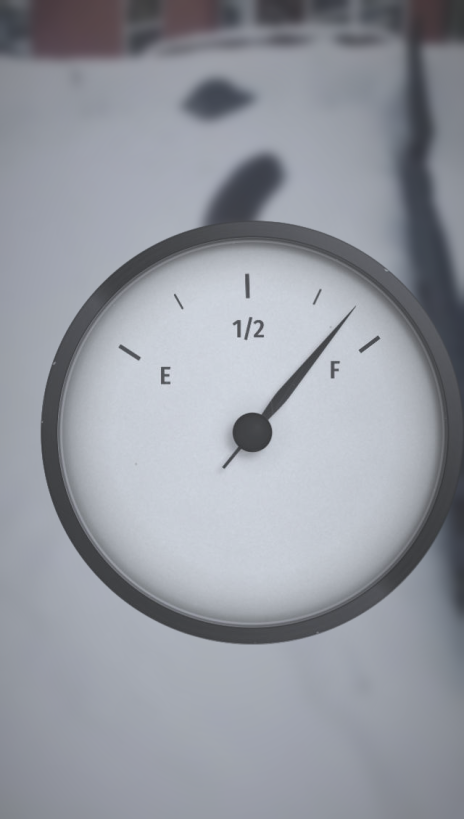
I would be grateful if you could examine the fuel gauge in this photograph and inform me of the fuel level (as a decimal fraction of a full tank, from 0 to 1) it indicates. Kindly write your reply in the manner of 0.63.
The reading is 0.875
